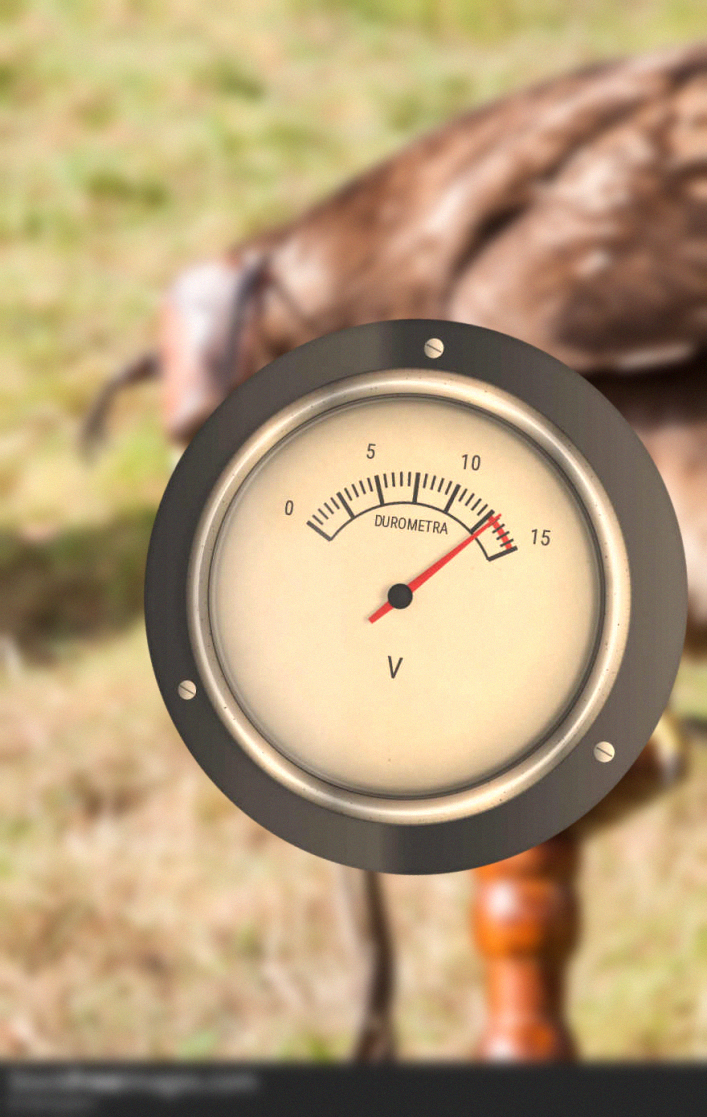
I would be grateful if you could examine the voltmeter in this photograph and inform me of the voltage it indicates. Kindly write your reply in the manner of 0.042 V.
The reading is 13 V
